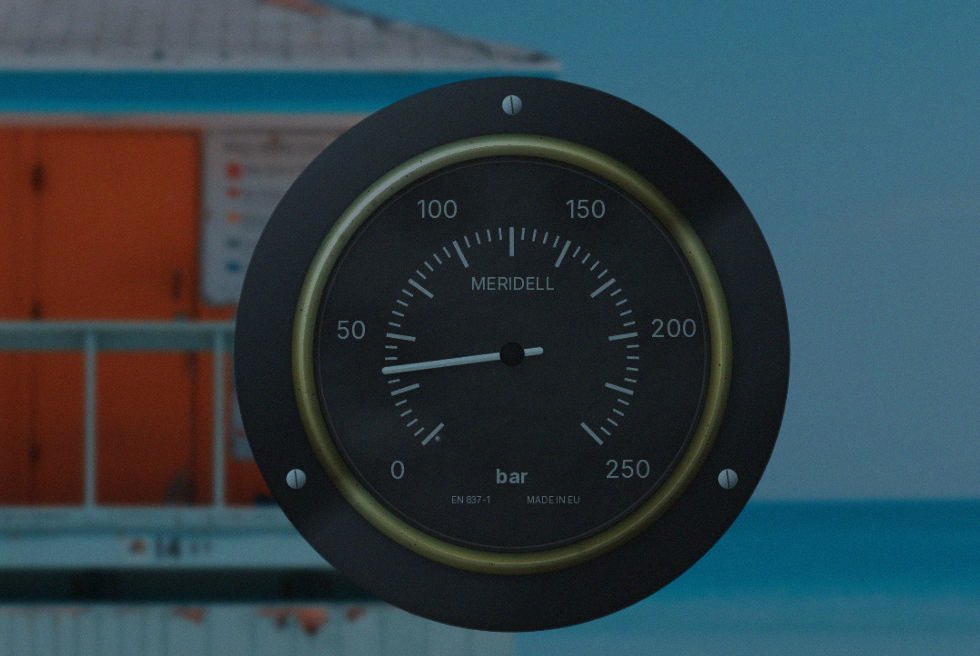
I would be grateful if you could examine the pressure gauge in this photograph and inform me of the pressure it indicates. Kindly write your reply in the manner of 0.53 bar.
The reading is 35 bar
